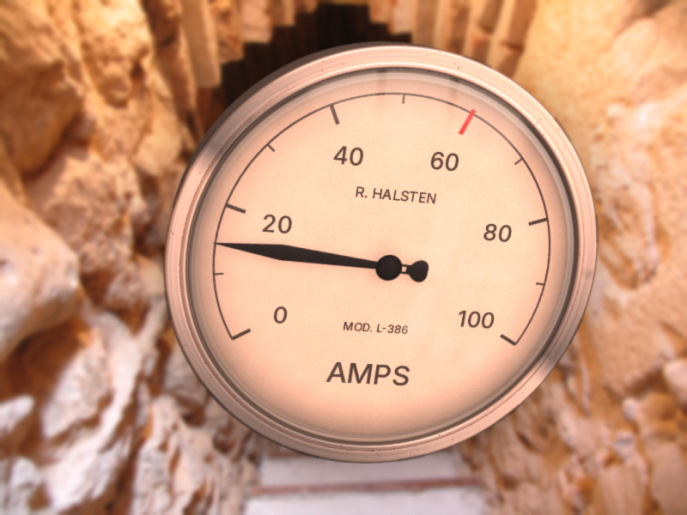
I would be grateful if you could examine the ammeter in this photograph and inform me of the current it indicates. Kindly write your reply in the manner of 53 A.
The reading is 15 A
